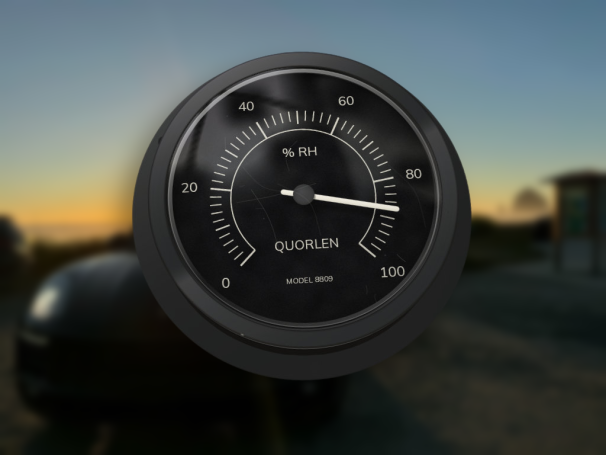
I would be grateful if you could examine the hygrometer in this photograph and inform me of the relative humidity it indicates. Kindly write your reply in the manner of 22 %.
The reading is 88 %
